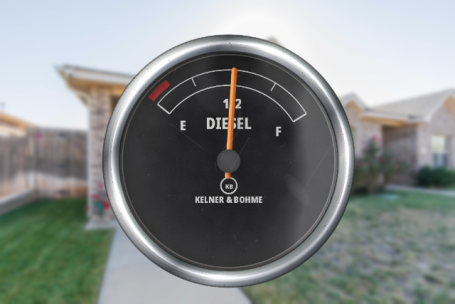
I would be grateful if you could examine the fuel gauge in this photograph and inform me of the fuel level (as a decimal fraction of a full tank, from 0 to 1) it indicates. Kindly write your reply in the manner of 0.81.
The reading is 0.5
